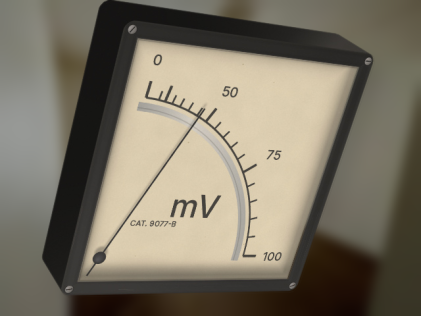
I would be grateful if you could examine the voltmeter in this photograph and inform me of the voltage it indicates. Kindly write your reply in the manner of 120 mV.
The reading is 45 mV
